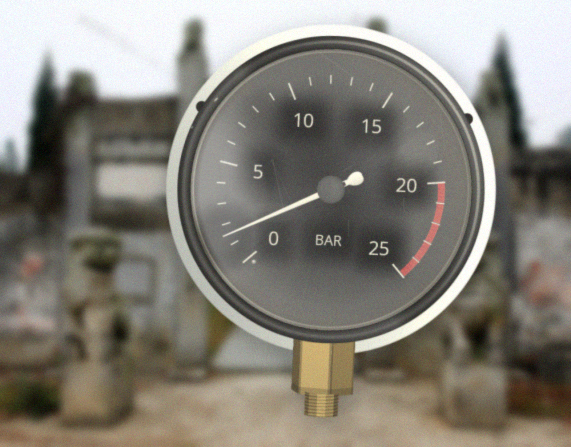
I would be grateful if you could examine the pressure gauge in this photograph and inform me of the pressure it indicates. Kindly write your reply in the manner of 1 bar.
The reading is 1.5 bar
